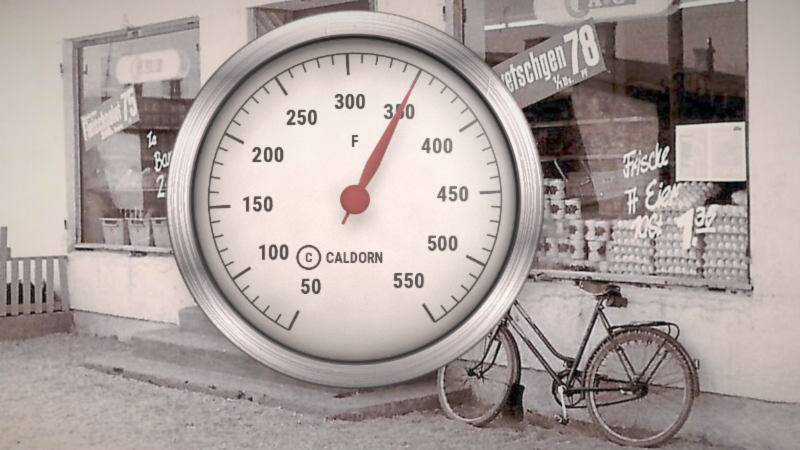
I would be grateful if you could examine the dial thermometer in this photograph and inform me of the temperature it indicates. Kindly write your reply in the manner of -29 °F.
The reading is 350 °F
